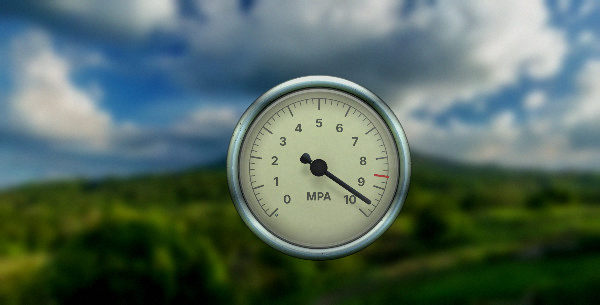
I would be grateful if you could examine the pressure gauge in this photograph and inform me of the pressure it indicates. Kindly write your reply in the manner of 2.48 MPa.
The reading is 9.6 MPa
